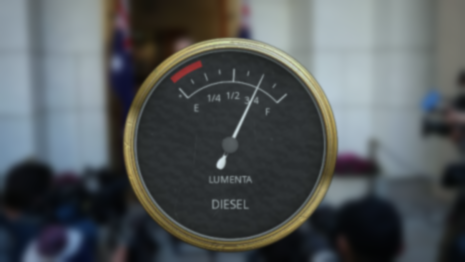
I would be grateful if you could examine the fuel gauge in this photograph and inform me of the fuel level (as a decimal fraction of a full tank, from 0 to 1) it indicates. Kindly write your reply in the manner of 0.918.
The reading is 0.75
